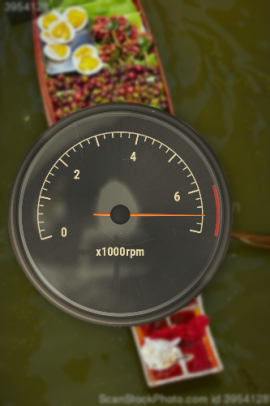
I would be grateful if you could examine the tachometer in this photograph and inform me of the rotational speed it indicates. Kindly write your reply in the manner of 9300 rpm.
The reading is 6600 rpm
